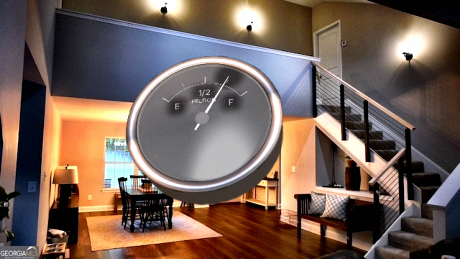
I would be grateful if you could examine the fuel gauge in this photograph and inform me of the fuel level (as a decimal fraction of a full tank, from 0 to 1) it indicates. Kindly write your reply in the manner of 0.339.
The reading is 0.75
